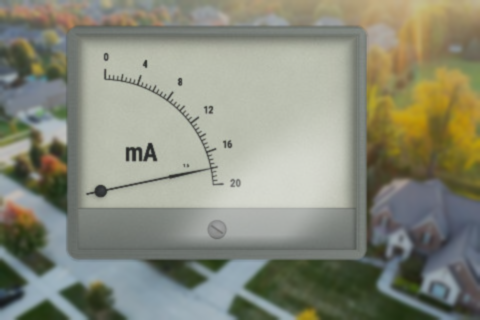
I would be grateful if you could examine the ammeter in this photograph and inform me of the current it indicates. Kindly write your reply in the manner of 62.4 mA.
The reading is 18 mA
